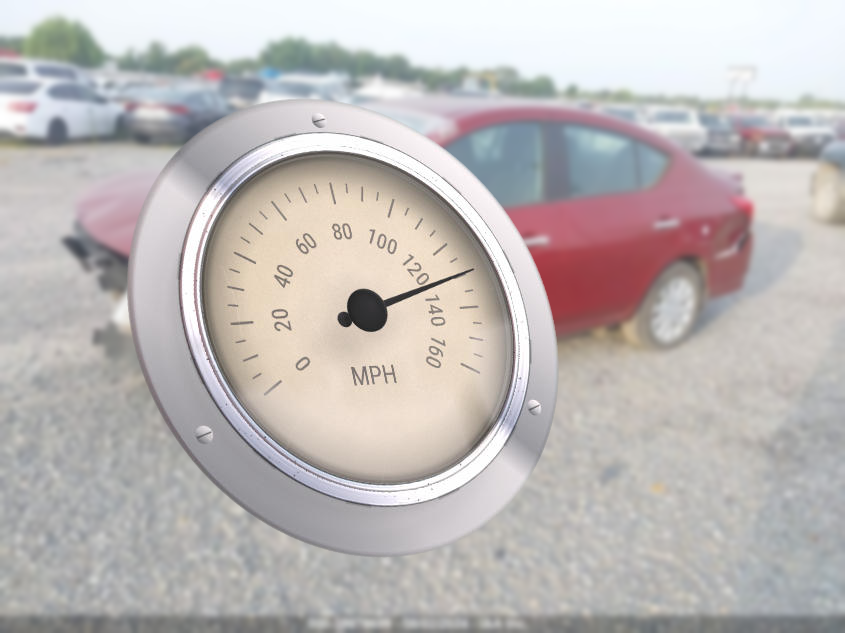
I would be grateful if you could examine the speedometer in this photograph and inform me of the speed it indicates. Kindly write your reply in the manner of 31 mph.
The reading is 130 mph
